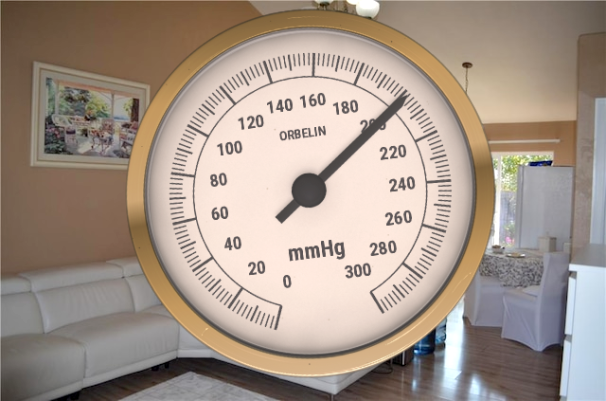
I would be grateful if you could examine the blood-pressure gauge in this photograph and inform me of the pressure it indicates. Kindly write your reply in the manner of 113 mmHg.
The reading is 202 mmHg
